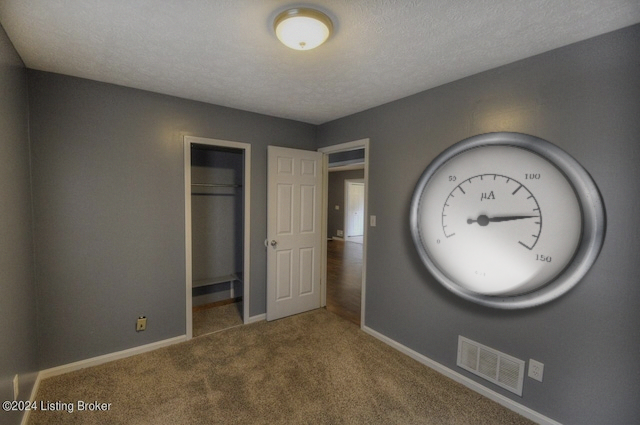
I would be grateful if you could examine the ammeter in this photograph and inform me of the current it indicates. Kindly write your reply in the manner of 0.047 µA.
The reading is 125 µA
